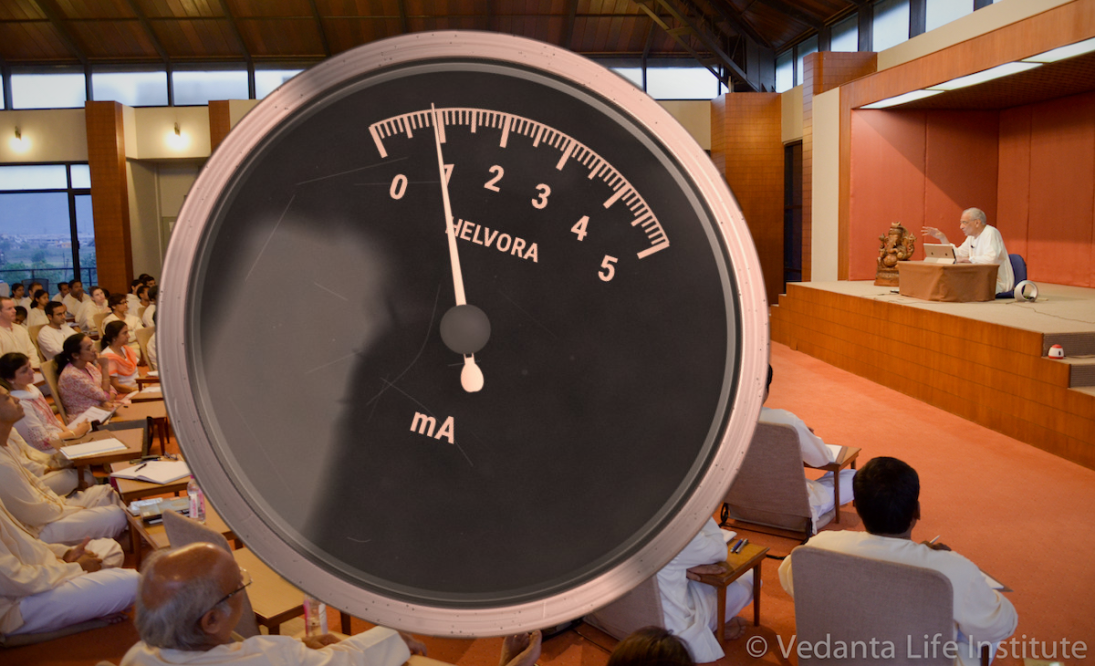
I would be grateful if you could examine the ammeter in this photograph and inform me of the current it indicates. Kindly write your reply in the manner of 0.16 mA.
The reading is 0.9 mA
